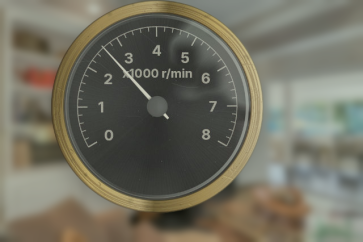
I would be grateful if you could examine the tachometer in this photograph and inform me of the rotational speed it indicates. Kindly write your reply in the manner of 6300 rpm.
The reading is 2600 rpm
